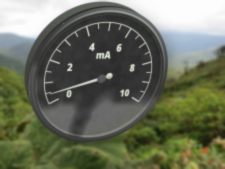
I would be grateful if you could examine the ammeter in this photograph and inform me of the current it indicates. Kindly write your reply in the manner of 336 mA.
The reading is 0.5 mA
